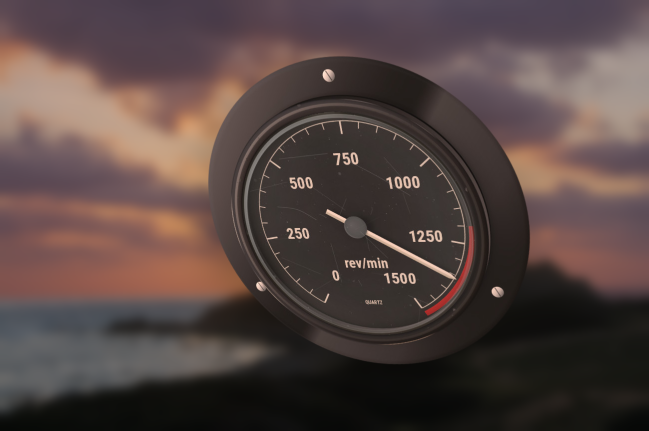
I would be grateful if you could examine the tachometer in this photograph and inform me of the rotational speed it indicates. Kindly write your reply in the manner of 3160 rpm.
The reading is 1350 rpm
